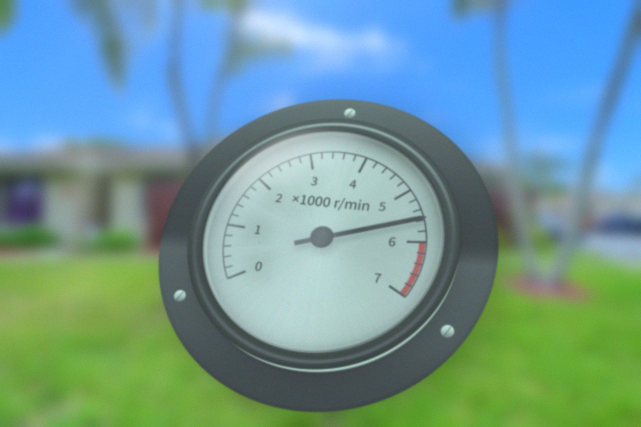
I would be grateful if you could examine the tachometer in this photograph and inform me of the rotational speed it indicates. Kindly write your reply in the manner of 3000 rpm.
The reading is 5600 rpm
